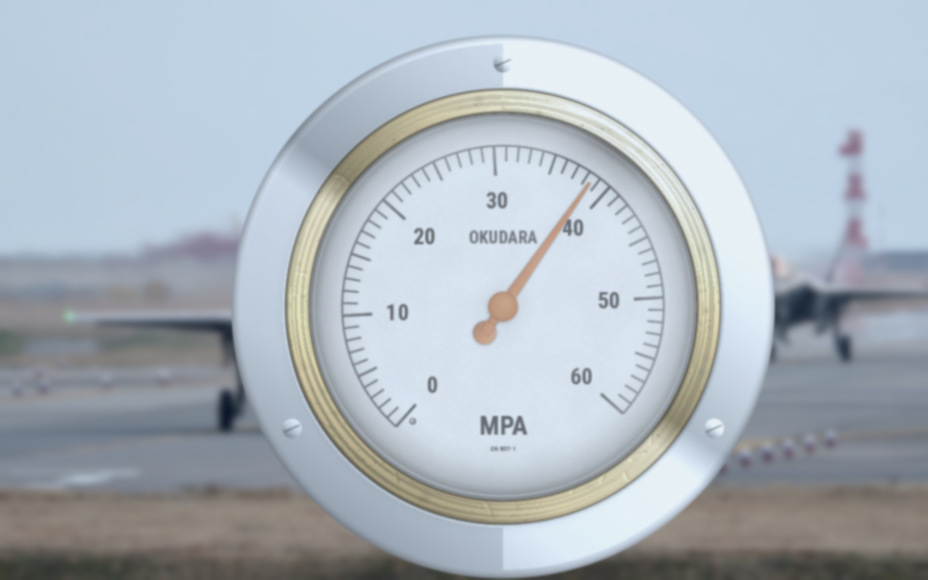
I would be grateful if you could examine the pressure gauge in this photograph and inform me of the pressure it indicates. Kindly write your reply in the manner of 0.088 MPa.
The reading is 38.5 MPa
